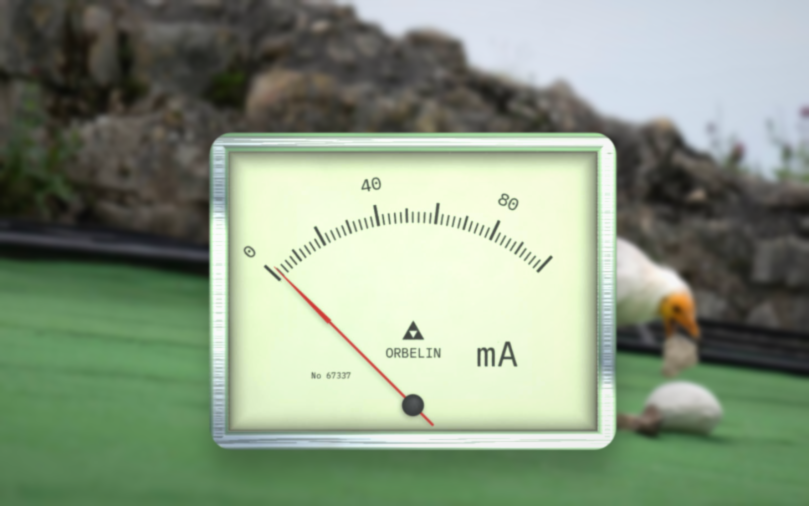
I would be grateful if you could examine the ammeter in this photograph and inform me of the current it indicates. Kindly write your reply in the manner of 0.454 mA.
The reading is 2 mA
